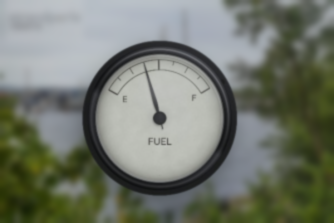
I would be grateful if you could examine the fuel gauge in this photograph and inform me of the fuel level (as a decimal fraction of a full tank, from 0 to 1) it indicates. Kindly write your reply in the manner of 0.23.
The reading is 0.375
